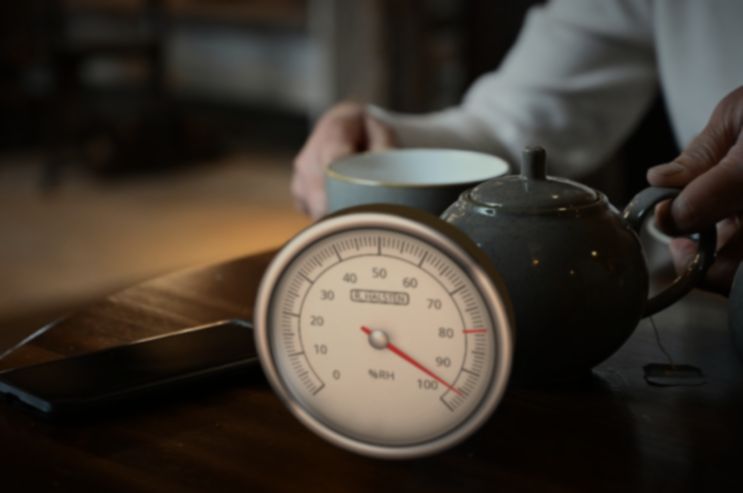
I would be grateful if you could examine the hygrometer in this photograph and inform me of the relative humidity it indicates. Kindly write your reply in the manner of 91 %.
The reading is 95 %
